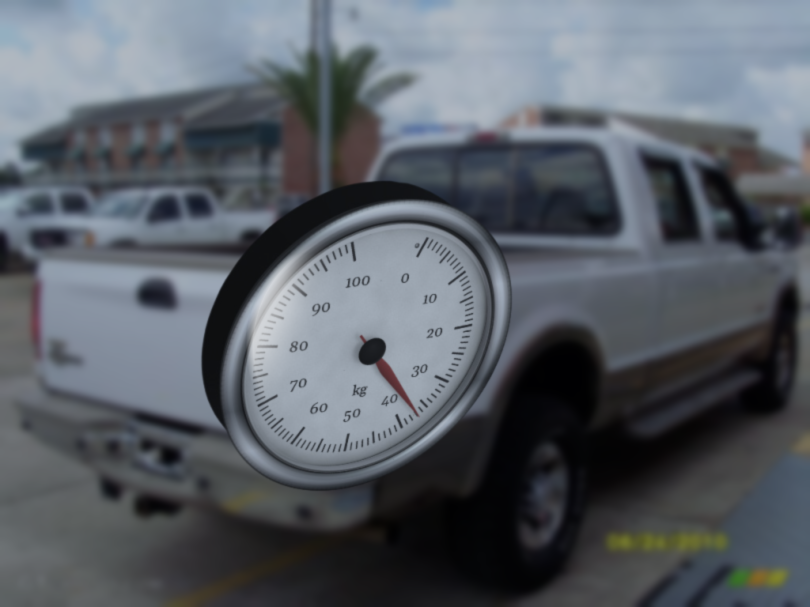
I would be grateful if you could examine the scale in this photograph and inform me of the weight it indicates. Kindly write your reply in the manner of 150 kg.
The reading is 37 kg
